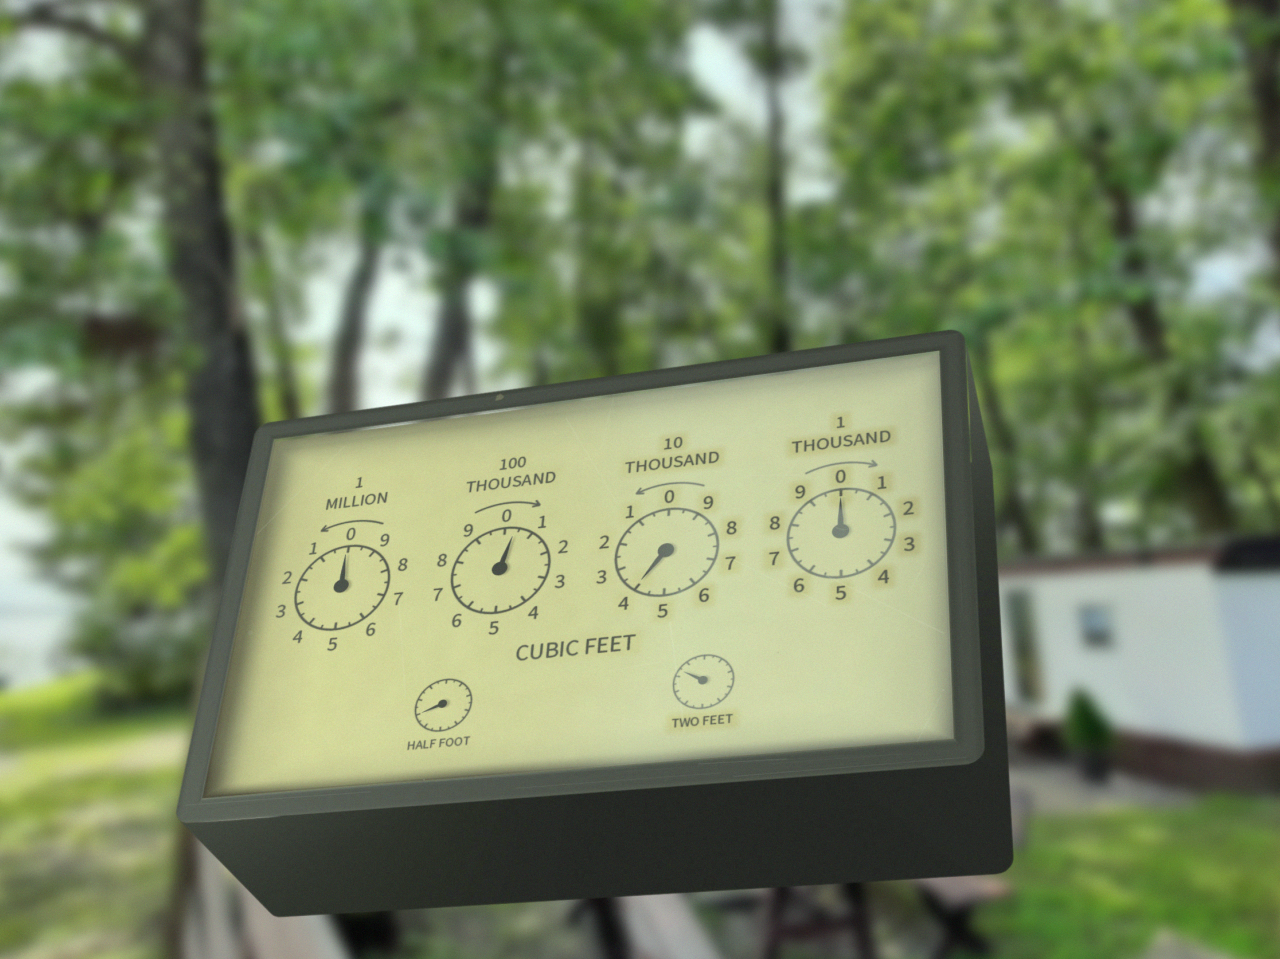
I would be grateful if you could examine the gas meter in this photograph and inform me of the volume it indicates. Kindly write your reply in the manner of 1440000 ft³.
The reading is 4000 ft³
